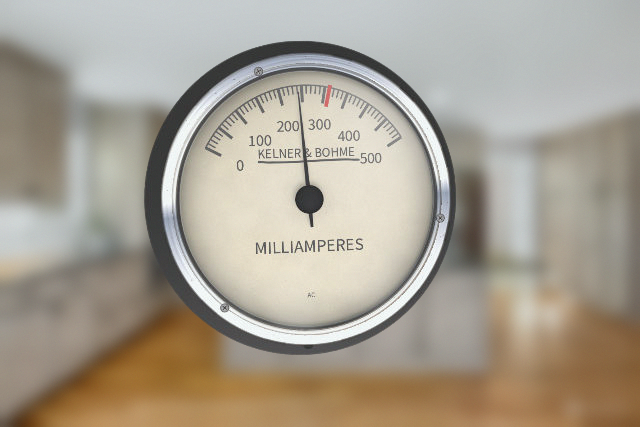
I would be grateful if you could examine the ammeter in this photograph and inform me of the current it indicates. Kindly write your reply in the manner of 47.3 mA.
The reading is 240 mA
